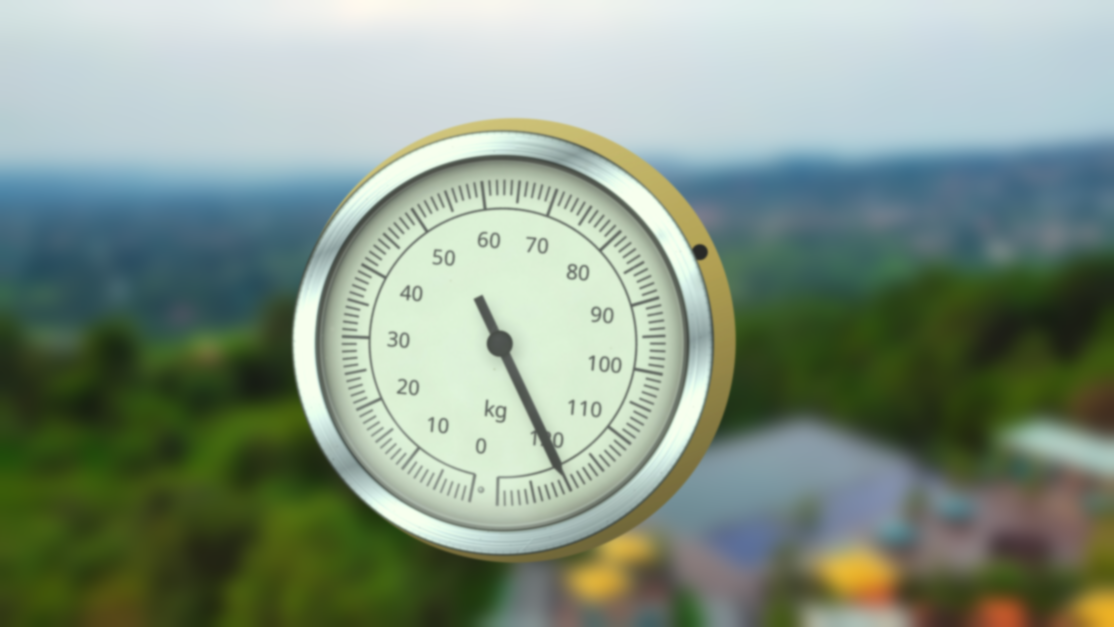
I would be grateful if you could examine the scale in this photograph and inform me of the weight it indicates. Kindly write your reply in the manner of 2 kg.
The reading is 120 kg
